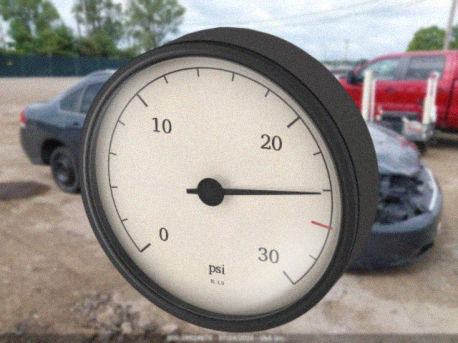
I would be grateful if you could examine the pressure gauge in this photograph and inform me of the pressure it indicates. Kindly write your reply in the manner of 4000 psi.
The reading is 24 psi
